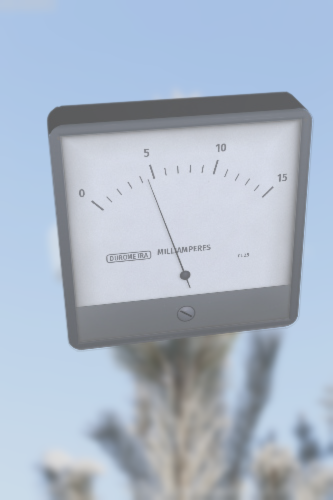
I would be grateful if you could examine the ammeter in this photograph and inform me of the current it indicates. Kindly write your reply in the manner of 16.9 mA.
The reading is 4.5 mA
